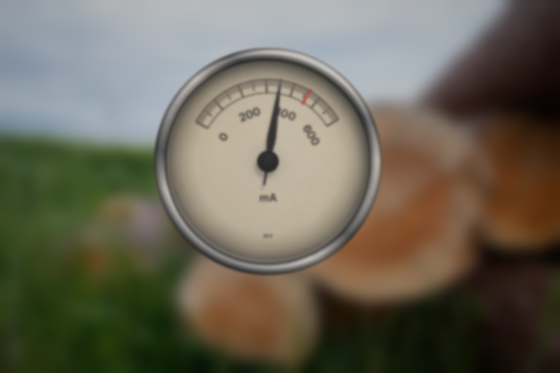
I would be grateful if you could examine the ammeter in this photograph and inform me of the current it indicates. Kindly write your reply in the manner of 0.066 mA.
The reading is 350 mA
